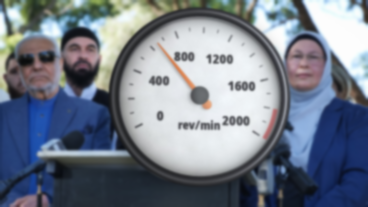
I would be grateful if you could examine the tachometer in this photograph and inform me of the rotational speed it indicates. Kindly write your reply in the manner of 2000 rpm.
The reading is 650 rpm
